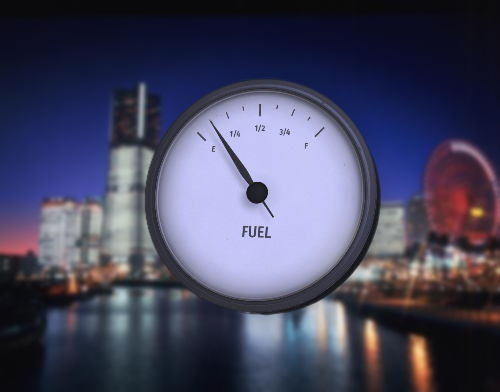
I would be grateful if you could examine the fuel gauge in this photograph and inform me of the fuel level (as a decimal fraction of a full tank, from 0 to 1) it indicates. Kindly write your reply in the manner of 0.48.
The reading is 0.125
